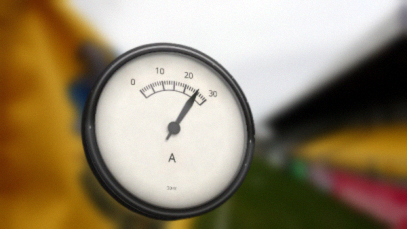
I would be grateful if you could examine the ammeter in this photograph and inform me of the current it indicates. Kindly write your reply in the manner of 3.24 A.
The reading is 25 A
